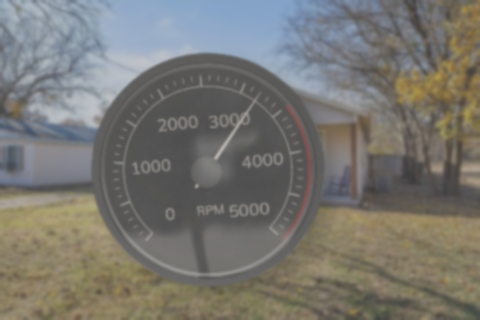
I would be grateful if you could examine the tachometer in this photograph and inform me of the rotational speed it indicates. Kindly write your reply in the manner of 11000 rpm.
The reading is 3200 rpm
